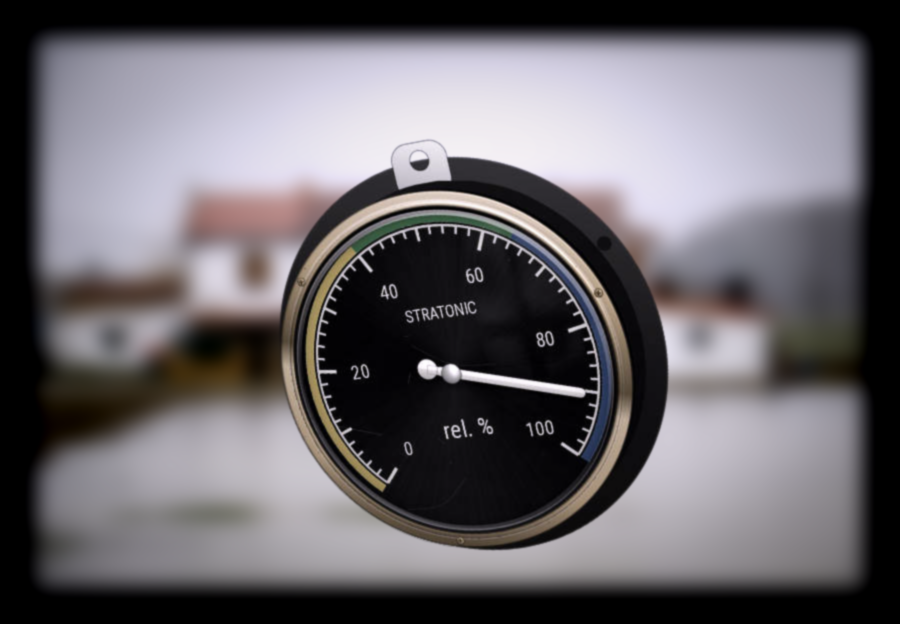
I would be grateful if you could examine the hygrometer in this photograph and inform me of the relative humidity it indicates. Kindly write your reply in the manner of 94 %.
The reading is 90 %
